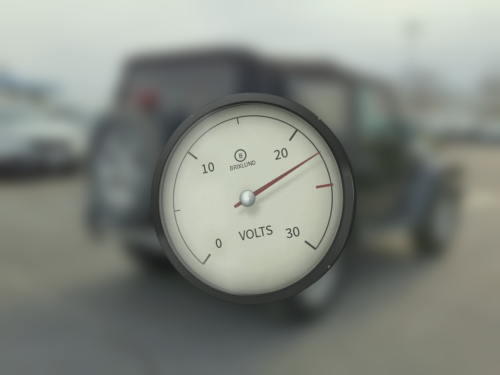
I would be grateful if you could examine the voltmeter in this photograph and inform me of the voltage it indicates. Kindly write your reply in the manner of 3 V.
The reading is 22.5 V
